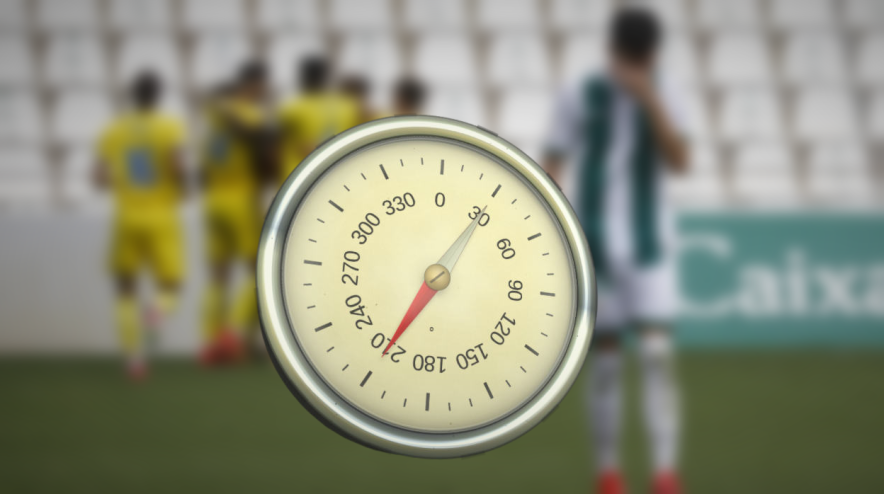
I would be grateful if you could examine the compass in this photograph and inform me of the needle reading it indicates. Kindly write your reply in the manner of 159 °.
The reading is 210 °
